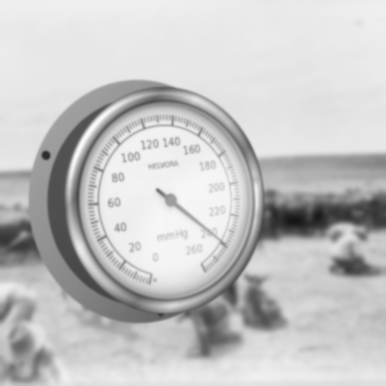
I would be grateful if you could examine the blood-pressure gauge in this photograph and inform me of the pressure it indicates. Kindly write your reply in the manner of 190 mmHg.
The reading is 240 mmHg
